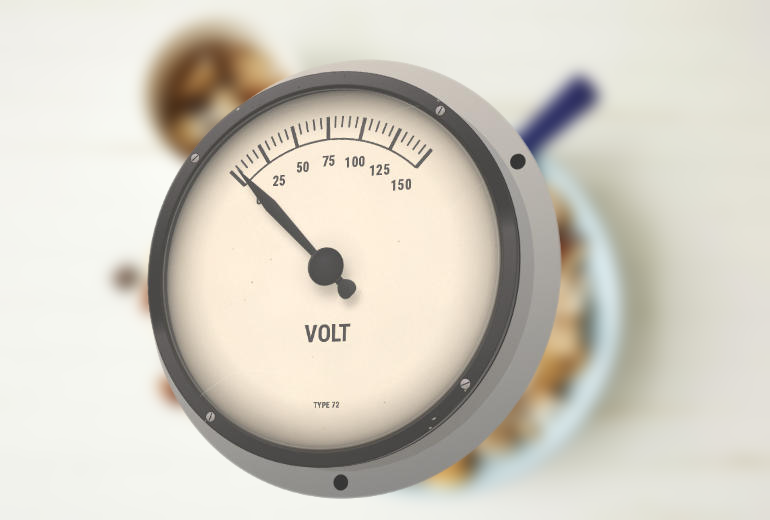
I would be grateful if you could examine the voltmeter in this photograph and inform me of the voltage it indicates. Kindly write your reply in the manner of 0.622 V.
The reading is 5 V
